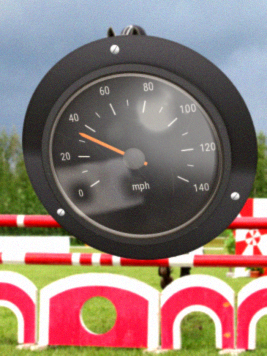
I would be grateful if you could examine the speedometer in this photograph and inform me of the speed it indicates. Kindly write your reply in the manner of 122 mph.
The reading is 35 mph
